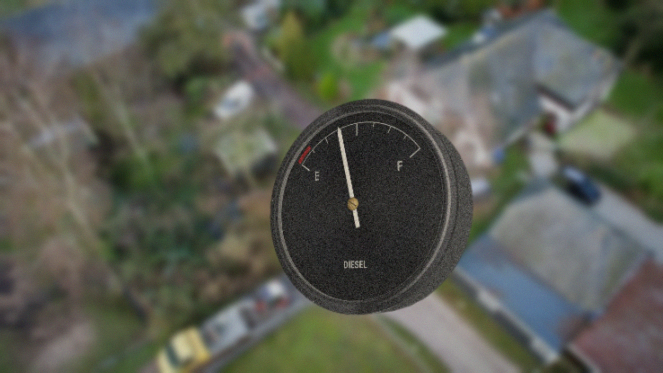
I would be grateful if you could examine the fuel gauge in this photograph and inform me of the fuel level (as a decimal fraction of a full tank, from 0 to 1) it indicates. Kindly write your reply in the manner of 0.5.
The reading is 0.375
